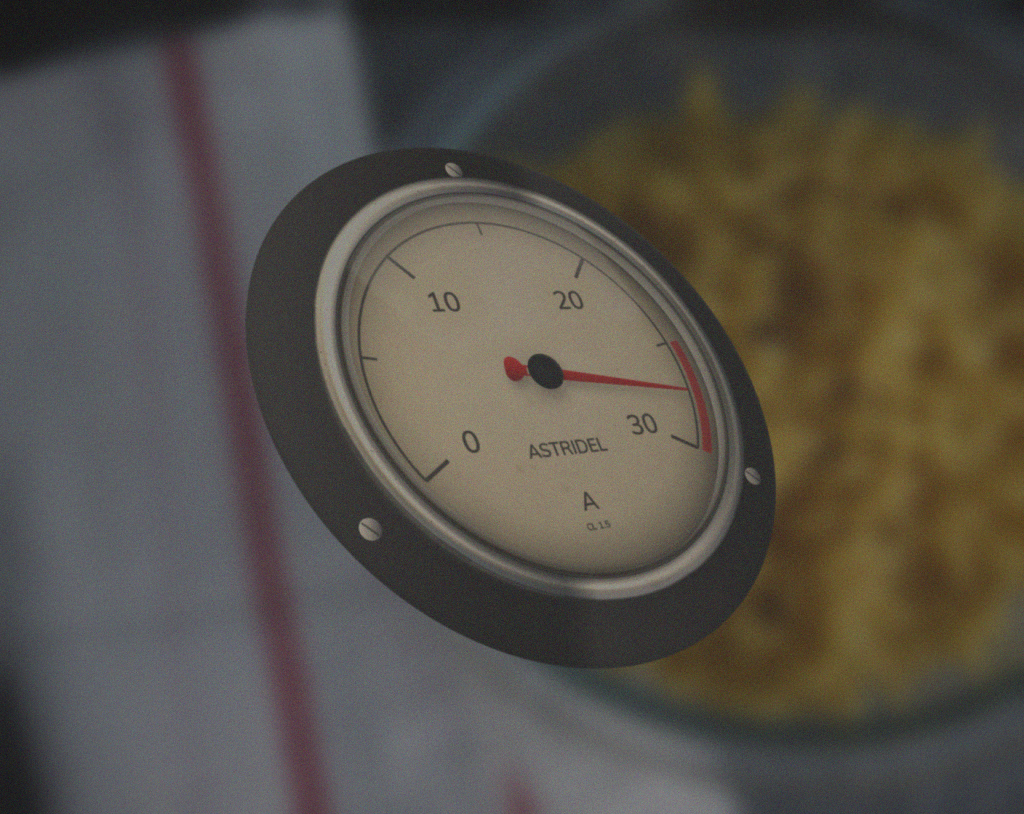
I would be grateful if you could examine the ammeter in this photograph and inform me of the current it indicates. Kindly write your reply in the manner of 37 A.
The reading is 27.5 A
